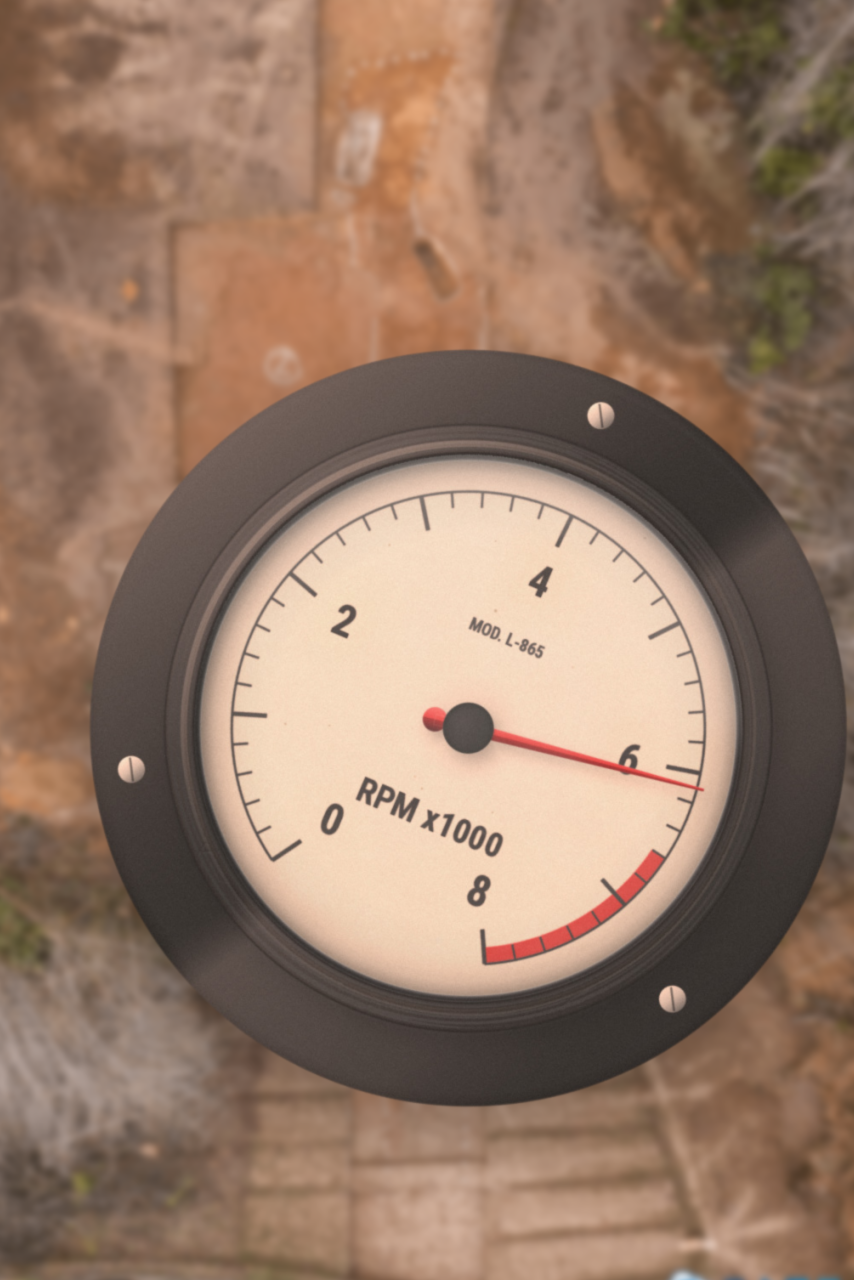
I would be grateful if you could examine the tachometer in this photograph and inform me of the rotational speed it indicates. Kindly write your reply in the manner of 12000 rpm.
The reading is 6100 rpm
